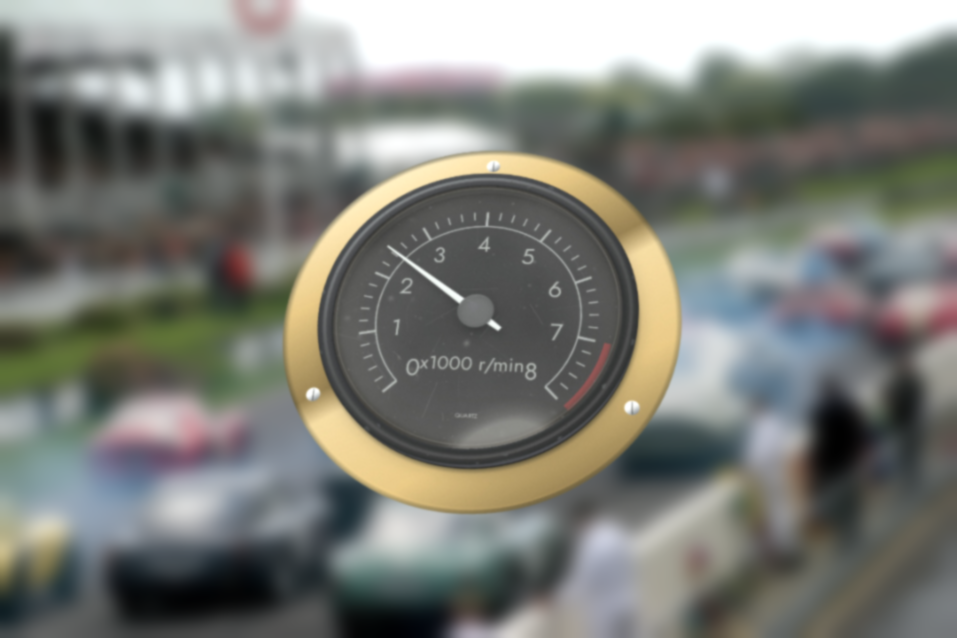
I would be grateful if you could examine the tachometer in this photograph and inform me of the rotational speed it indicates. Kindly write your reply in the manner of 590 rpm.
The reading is 2400 rpm
